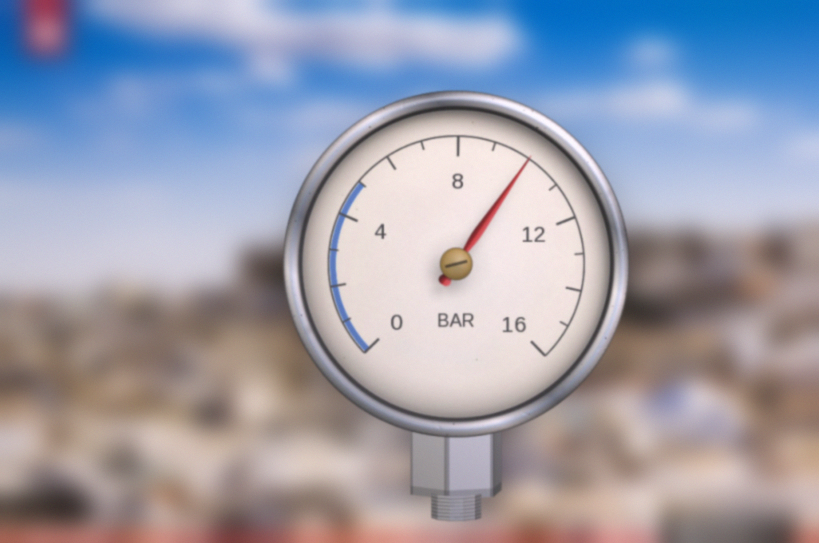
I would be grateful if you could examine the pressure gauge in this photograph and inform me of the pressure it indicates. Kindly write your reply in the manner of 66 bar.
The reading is 10 bar
